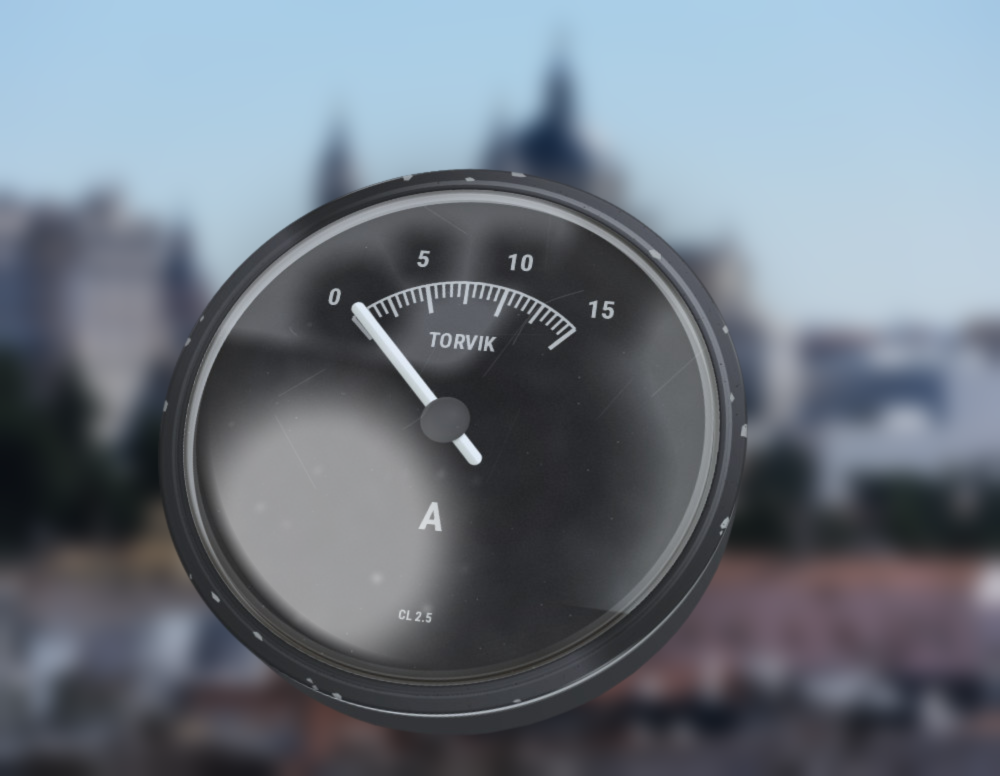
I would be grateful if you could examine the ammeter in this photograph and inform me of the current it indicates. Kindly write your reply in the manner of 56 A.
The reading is 0.5 A
